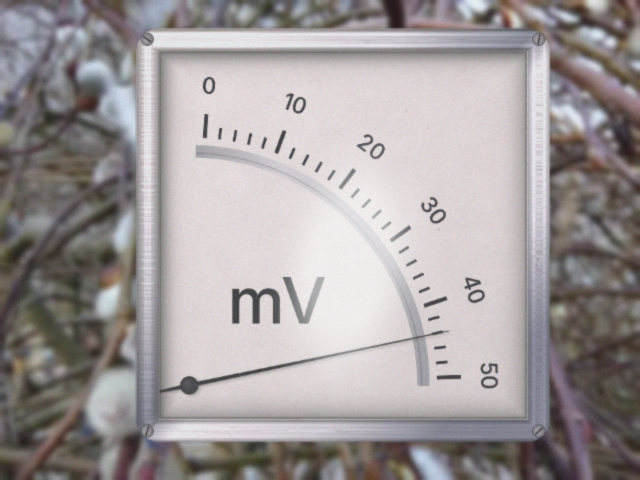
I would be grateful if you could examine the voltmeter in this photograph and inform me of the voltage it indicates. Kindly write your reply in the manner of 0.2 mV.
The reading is 44 mV
